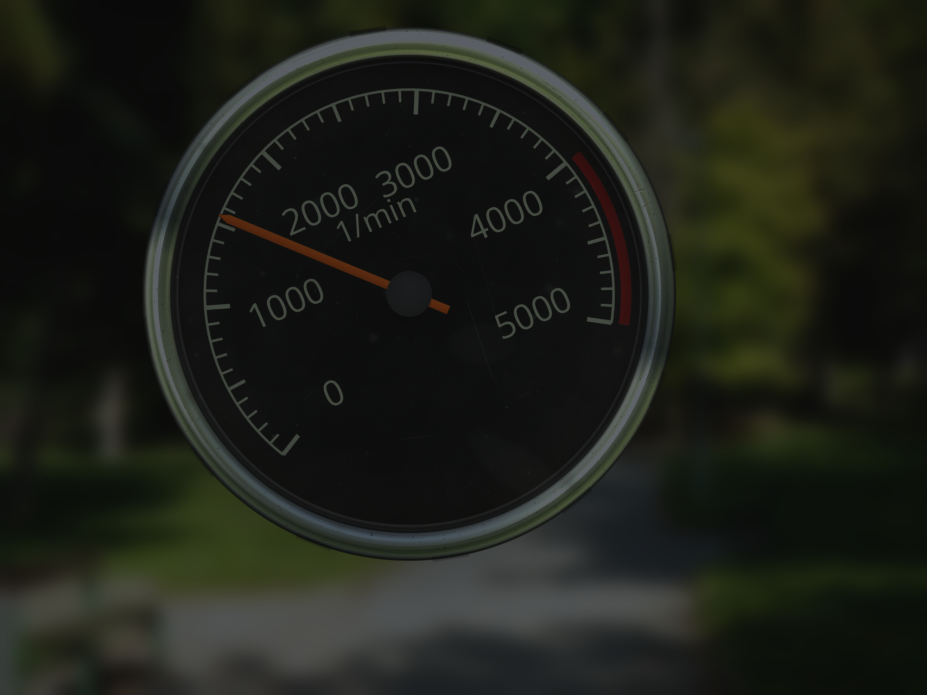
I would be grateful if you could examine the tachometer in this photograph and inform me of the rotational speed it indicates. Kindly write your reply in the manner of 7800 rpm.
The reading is 1550 rpm
